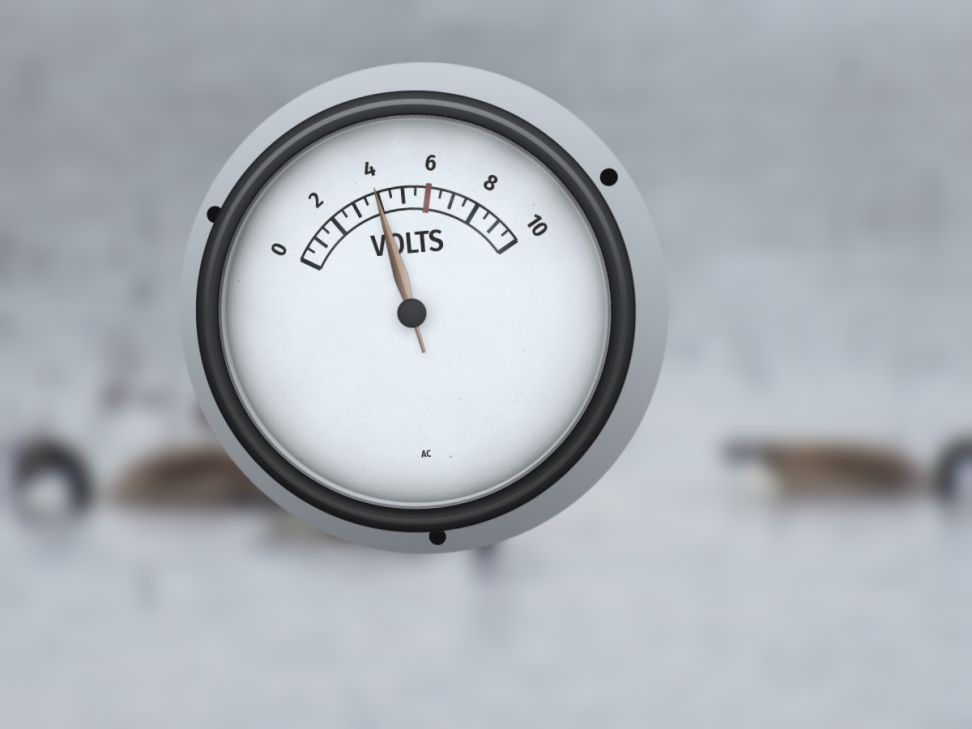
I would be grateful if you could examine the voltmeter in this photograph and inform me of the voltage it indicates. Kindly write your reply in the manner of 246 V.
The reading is 4 V
